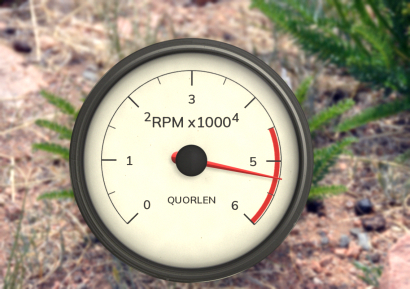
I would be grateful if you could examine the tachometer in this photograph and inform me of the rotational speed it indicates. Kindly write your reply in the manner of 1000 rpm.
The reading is 5250 rpm
